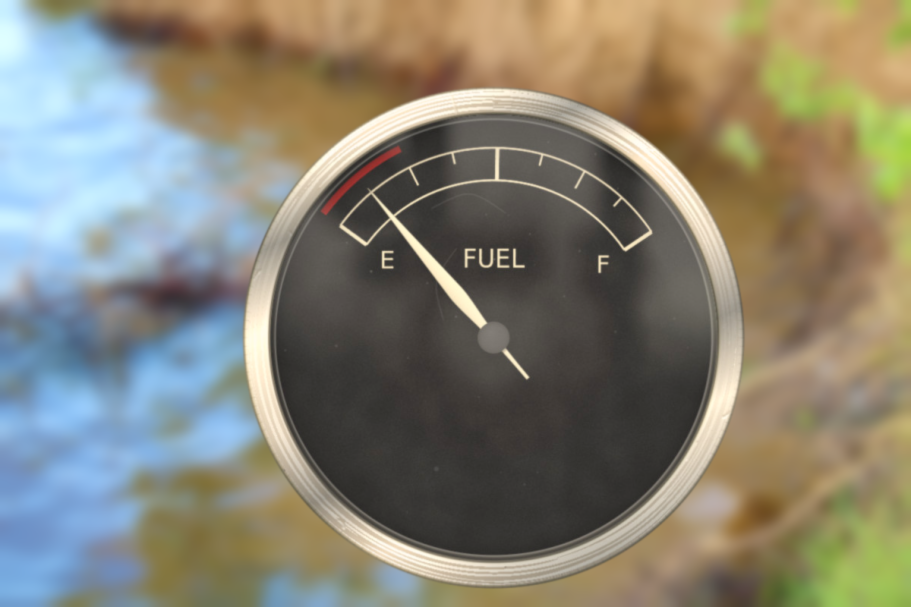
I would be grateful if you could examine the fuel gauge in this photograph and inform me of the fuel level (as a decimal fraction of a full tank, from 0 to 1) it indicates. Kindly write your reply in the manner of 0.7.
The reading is 0.125
